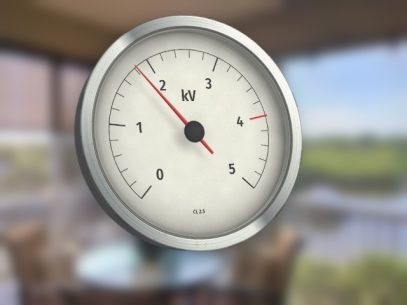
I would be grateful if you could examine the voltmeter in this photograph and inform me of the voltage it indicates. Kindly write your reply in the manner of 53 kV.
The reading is 1.8 kV
